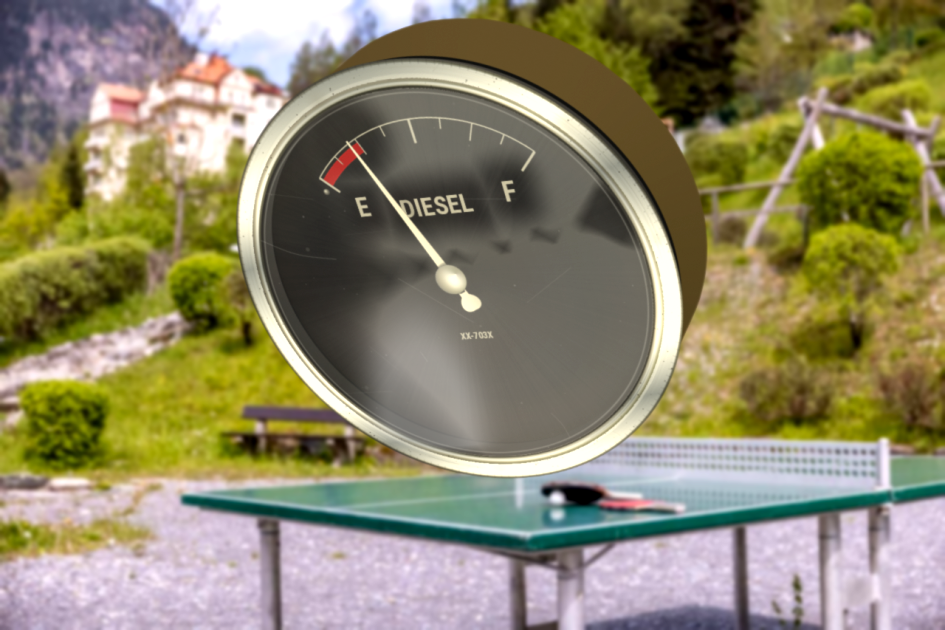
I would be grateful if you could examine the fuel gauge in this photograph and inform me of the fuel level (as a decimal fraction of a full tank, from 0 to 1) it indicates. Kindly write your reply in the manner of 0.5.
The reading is 0.25
